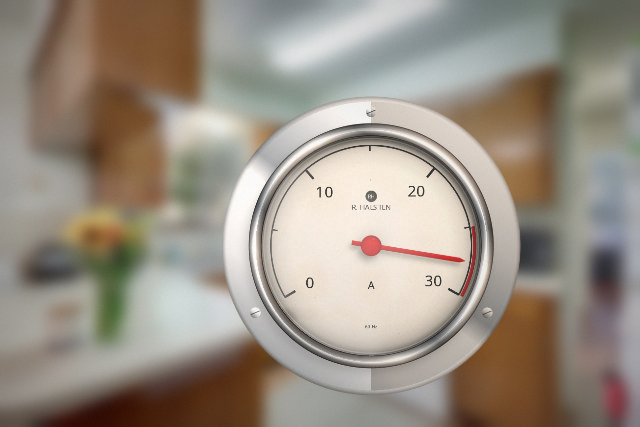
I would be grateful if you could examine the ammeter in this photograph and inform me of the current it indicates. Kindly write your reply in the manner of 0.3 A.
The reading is 27.5 A
